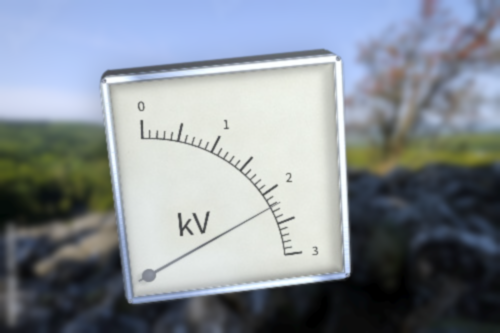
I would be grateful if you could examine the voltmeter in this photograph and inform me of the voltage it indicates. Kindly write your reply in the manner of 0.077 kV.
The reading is 2.2 kV
